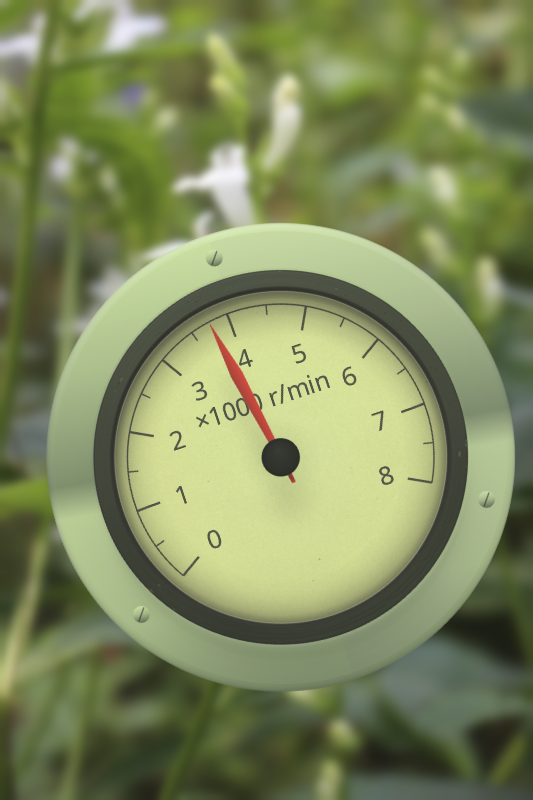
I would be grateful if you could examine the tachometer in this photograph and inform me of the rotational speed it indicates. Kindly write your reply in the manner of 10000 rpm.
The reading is 3750 rpm
